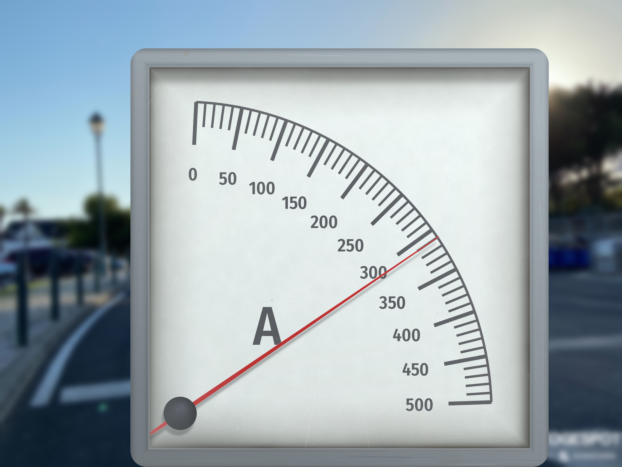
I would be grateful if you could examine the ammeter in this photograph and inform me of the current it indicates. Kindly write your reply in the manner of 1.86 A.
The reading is 310 A
